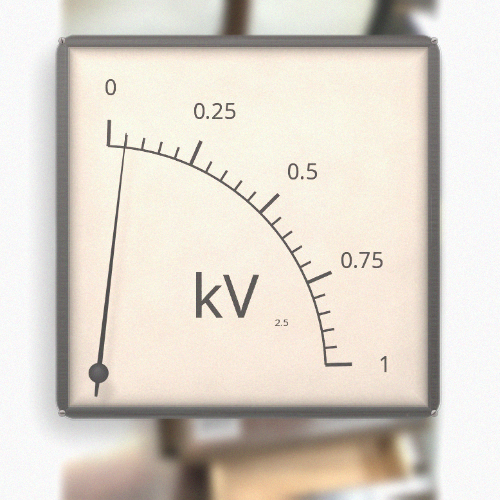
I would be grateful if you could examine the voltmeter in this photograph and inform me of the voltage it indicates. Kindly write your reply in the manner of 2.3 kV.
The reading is 0.05 kV
